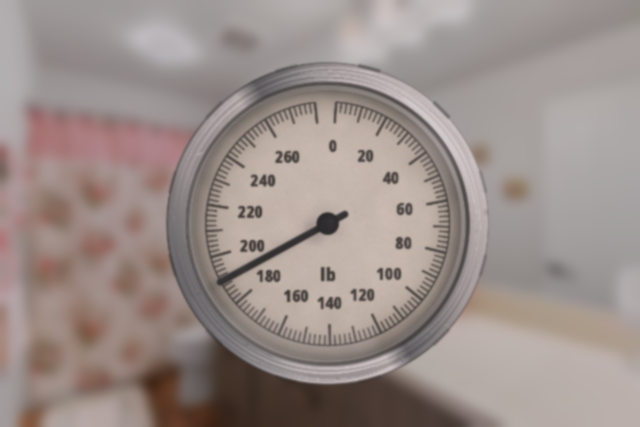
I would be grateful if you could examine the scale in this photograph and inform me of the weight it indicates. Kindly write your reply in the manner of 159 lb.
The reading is 190 lb
